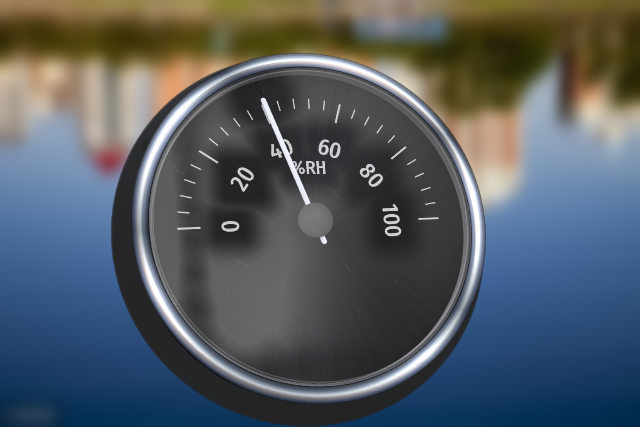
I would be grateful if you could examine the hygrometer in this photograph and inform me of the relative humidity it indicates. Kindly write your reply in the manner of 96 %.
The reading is 40 %
